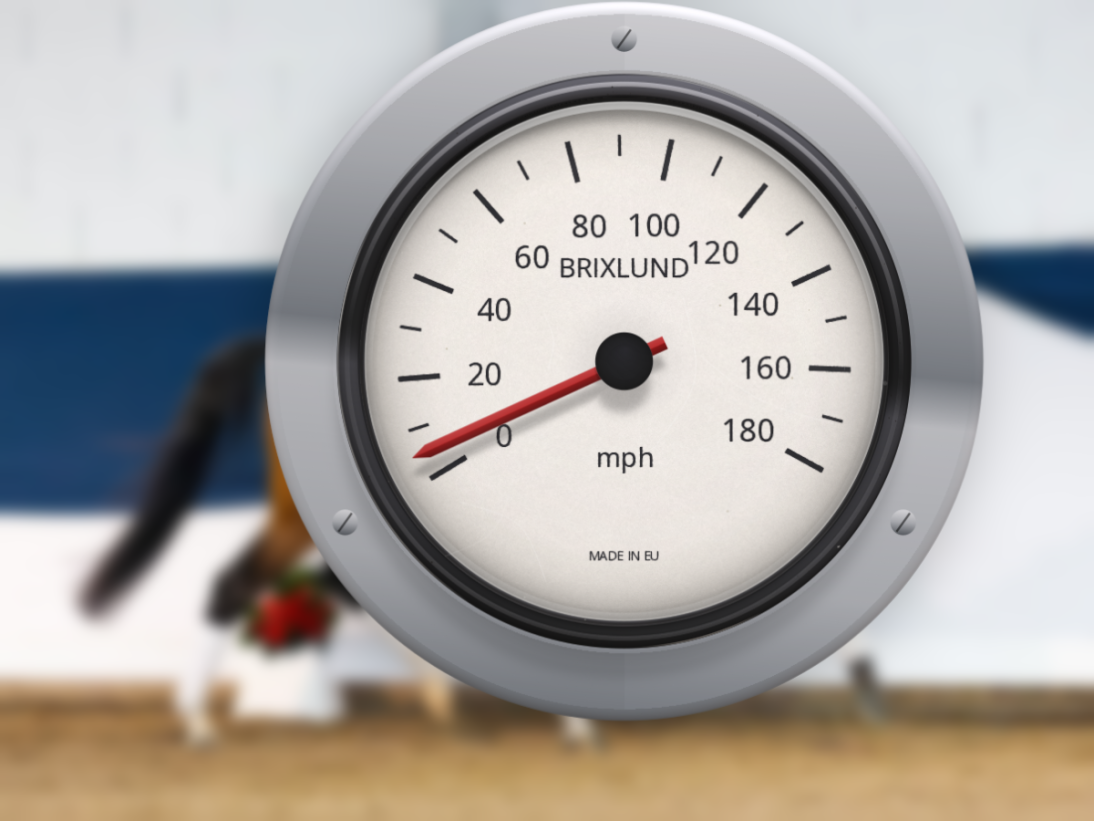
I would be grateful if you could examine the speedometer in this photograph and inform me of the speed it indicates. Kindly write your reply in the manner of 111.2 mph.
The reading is 5 mph
